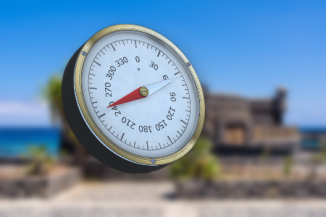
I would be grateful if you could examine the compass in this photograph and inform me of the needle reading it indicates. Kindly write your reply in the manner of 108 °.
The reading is 245 °
